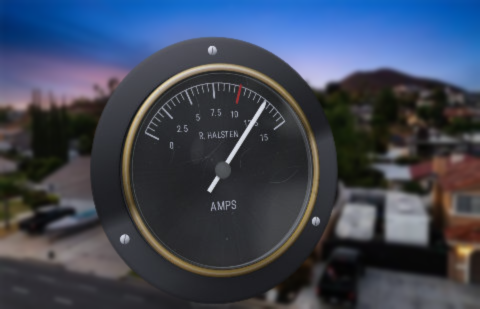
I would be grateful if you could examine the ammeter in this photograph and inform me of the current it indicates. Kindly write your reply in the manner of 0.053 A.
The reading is 12.5 A
